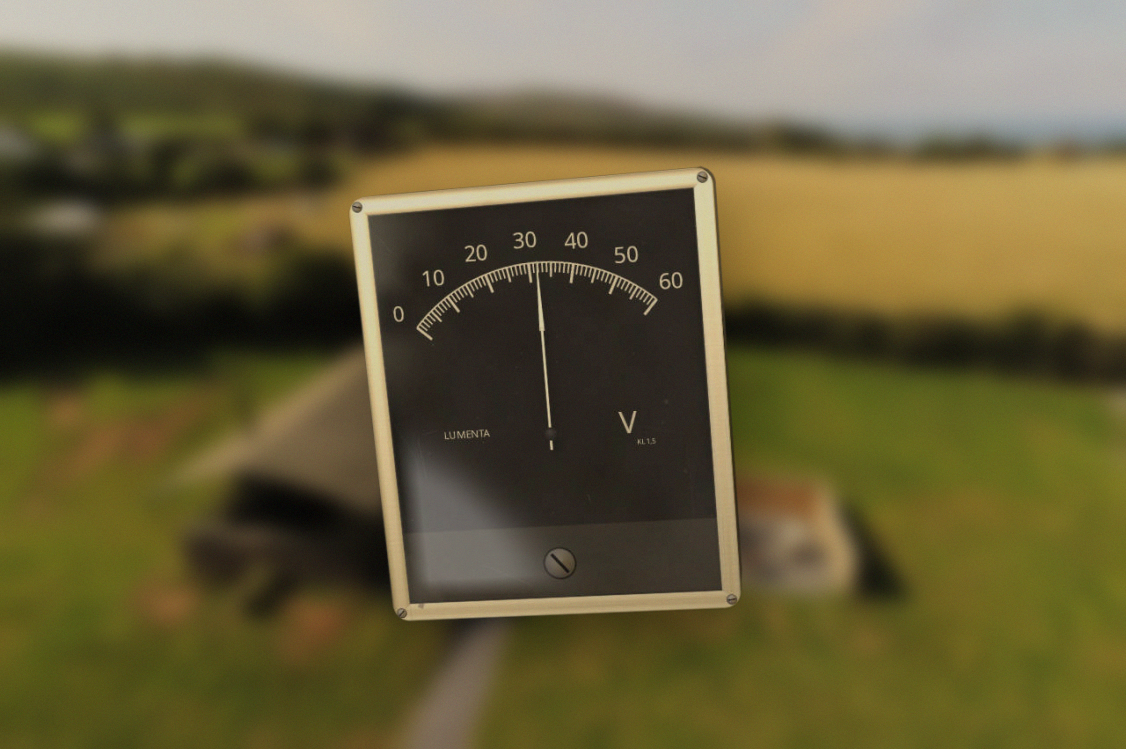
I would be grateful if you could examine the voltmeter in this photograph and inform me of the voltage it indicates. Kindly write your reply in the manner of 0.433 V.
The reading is 32 V
